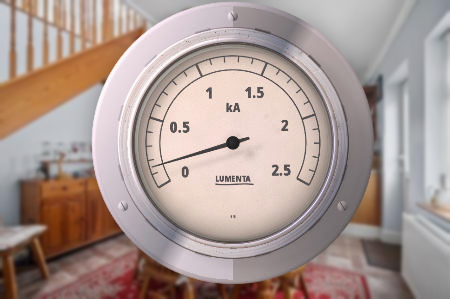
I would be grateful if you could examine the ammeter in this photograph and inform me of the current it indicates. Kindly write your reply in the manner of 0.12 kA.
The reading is 0.15 kA
